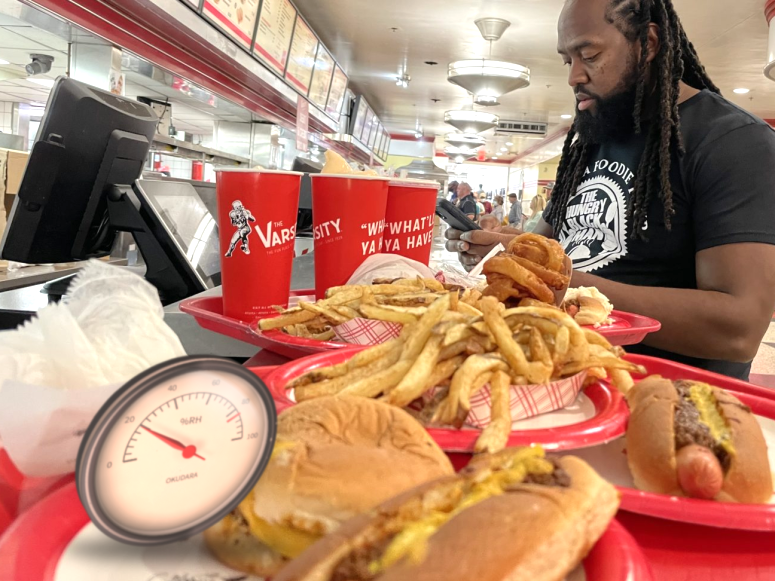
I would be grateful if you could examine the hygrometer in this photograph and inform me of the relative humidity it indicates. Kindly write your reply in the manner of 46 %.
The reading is 20 %
